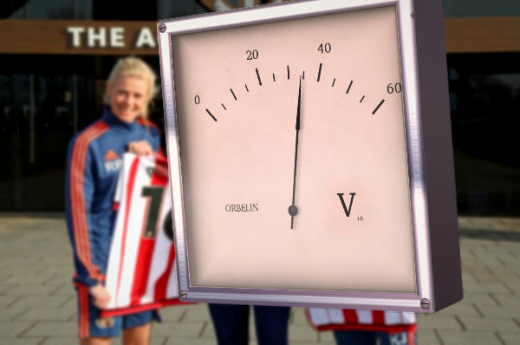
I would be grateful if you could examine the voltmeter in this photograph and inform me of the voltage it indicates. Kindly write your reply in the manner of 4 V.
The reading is 35 V
